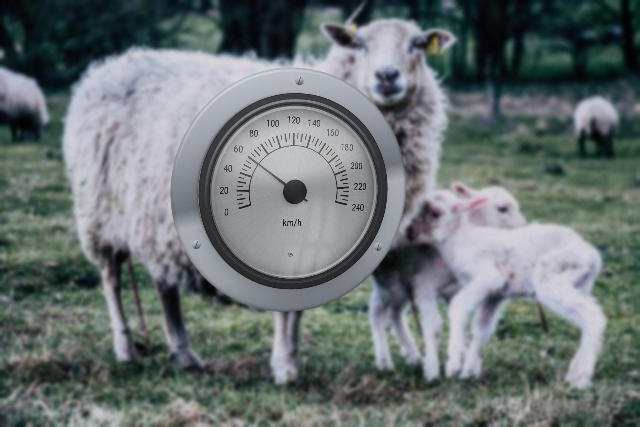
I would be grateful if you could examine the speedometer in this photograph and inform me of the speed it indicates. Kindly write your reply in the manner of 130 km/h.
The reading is 60 km/h
